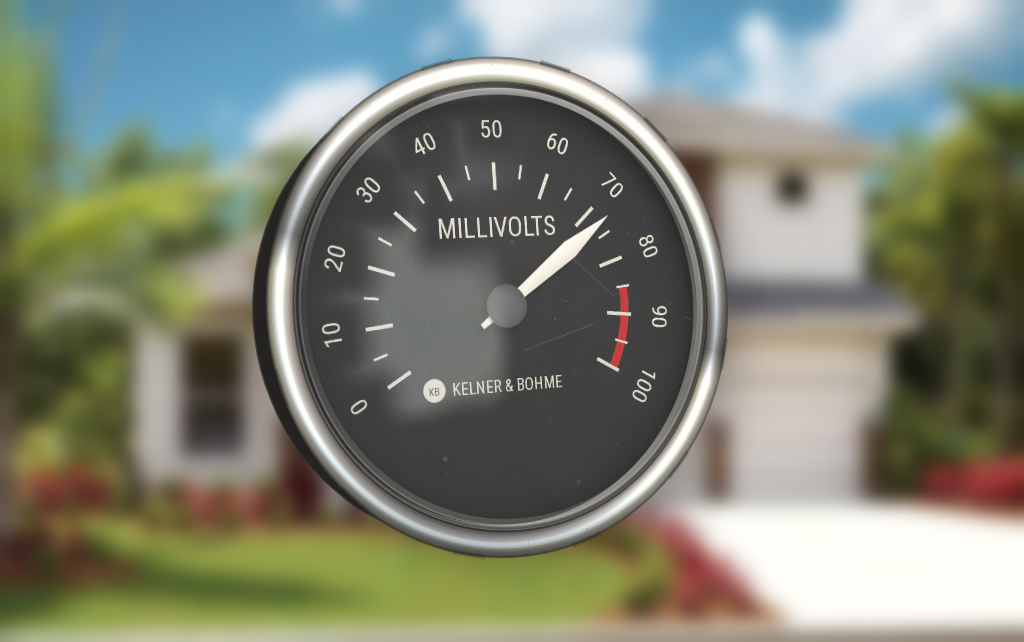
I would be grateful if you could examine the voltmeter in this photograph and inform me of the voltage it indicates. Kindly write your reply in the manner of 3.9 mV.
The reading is 72.5 mV
